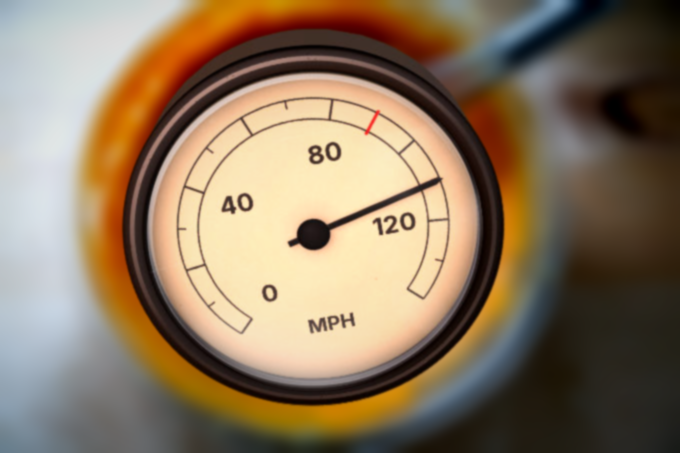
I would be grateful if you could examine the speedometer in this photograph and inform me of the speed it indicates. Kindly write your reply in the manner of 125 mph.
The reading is 110 mph
